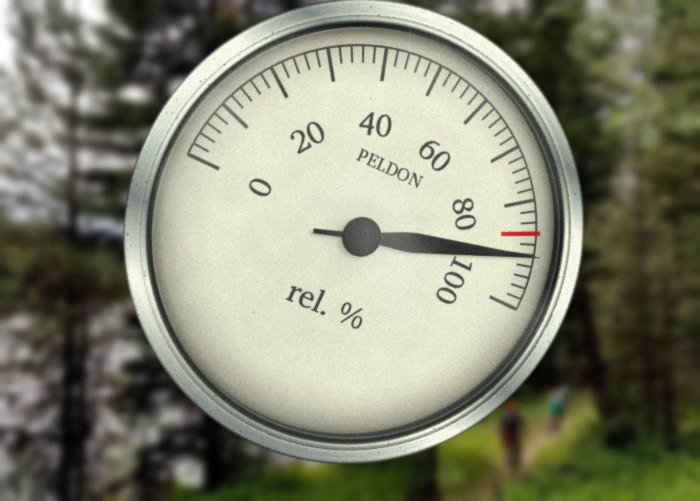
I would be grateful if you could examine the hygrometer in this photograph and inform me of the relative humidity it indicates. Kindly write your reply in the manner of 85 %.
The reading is 90 %
